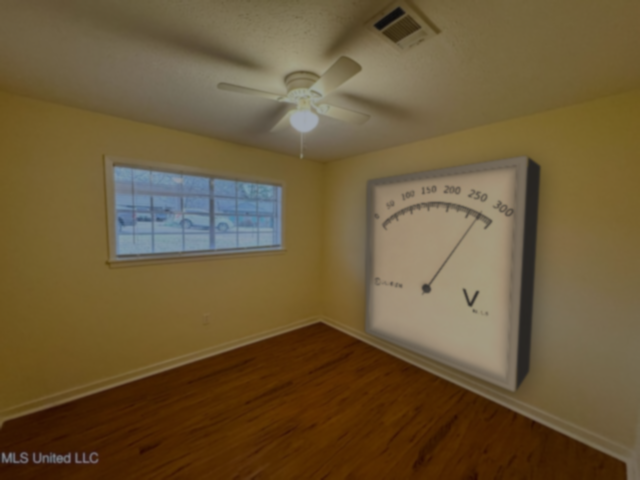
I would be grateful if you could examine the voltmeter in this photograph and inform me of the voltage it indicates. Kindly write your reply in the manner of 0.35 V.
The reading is 275 V
